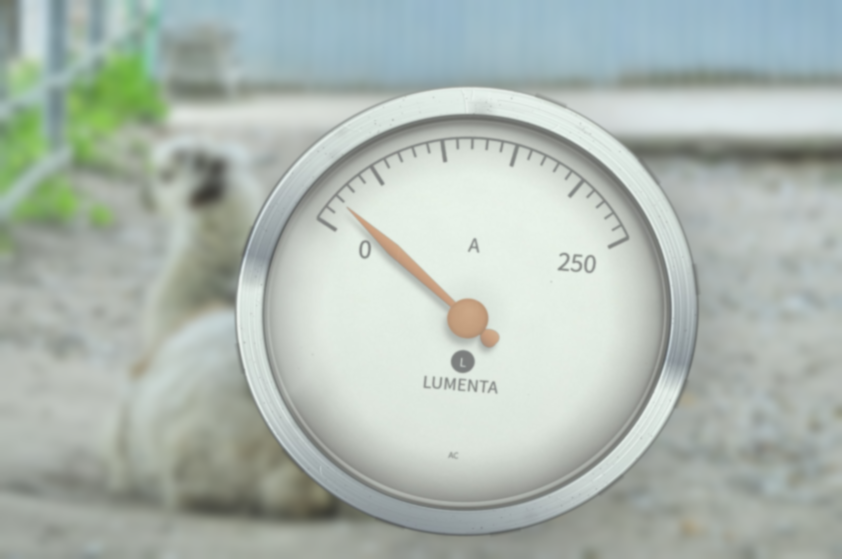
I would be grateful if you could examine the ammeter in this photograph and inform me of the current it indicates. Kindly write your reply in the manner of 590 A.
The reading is 20 A
